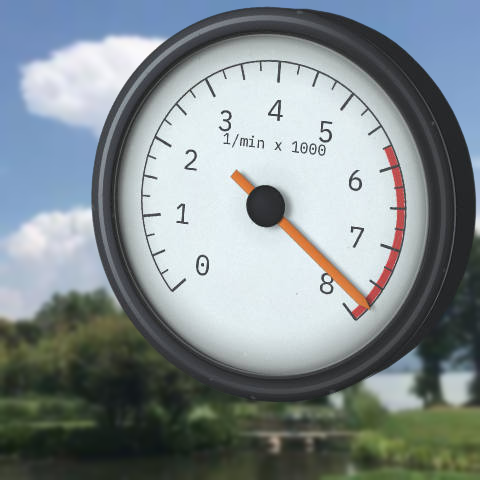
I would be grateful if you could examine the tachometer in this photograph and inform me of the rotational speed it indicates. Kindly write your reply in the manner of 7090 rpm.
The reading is 7750 rpm
